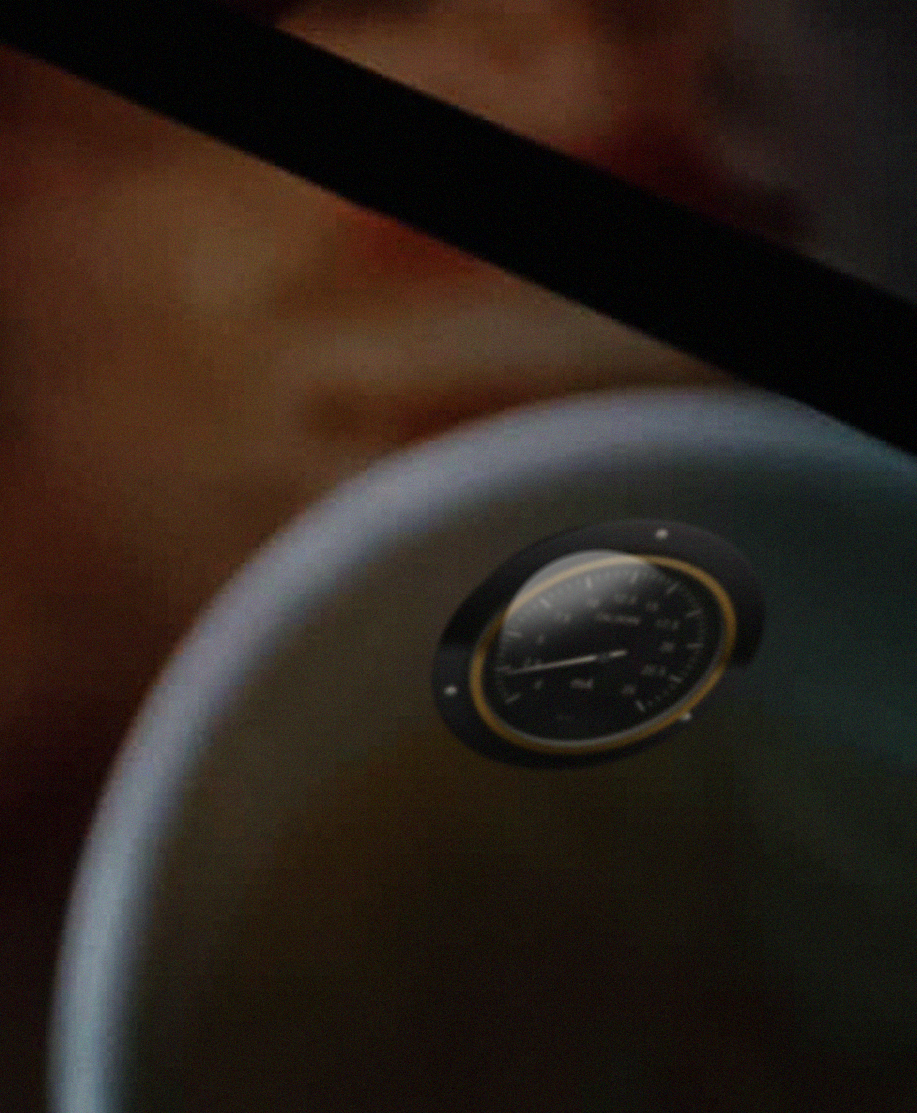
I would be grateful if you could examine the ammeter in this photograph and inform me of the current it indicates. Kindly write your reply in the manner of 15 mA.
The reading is 2.5 mA
